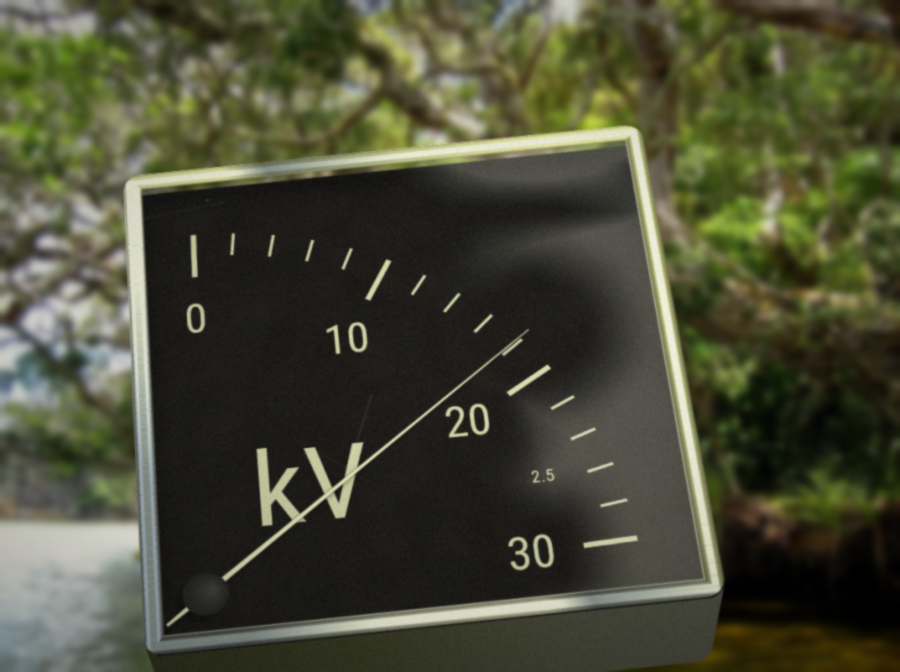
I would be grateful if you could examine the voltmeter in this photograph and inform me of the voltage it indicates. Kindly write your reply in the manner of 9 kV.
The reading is 18 kV
